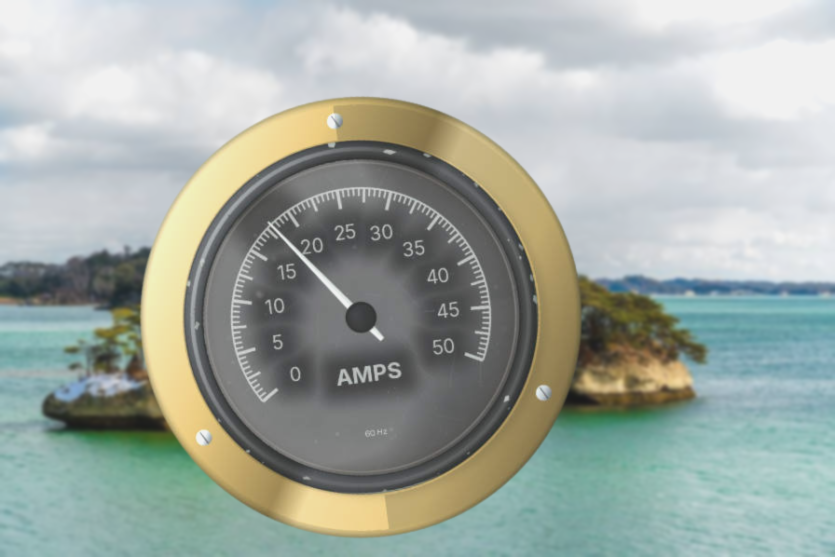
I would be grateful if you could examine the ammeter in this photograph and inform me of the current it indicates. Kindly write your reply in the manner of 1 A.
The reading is 18 A
